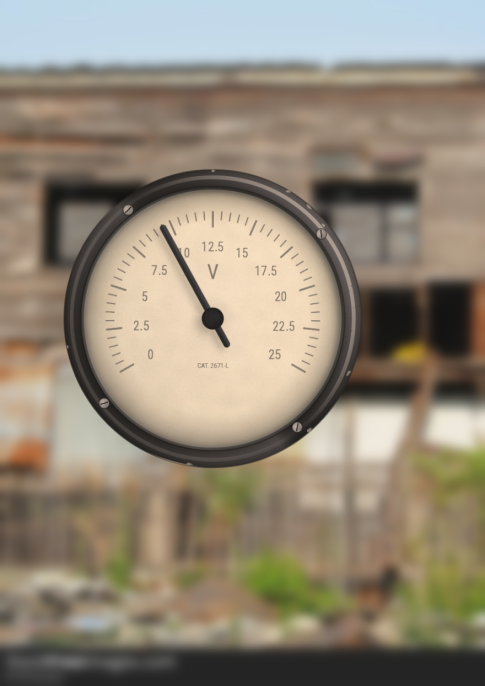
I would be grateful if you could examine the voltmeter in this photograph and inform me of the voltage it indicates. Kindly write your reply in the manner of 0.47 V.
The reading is 9.5 V
